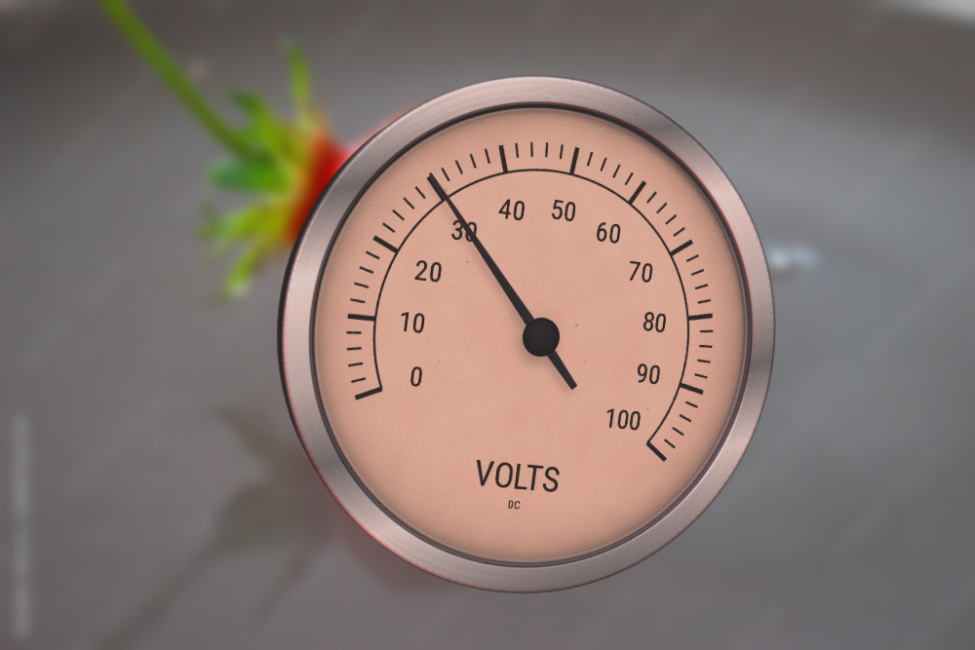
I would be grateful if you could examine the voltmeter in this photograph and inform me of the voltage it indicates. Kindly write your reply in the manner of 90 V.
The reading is 30 V
